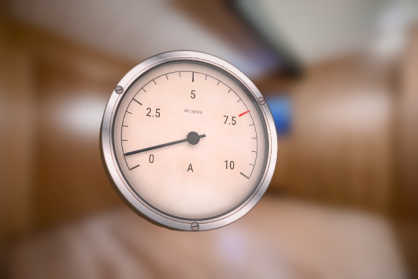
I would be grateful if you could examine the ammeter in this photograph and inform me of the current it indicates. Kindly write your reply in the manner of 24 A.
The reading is 0.5 A
